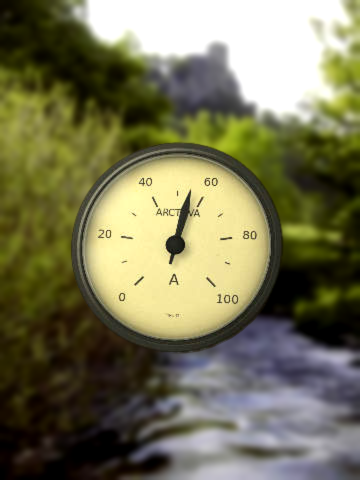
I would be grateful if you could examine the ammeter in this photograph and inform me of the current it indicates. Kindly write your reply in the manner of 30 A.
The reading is 55 A
